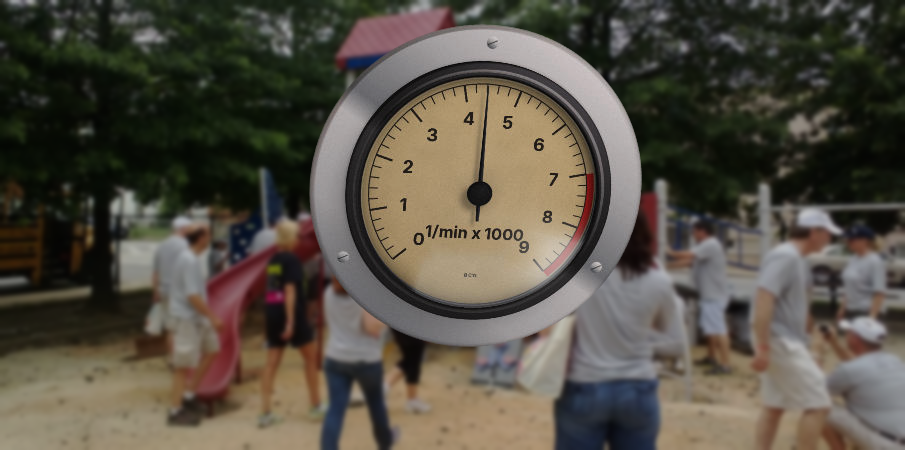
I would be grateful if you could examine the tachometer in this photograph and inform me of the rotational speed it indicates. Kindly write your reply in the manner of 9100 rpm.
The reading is 4400 rpm
